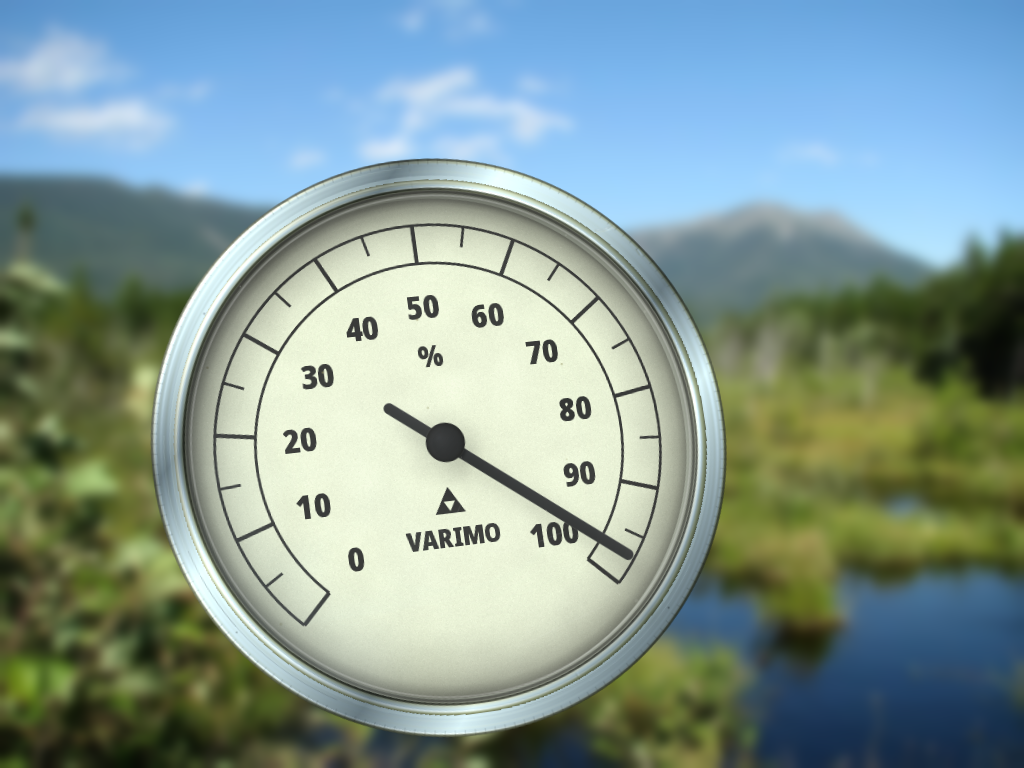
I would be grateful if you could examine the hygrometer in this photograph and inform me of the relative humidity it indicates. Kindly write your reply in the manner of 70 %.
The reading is 97.5 %
